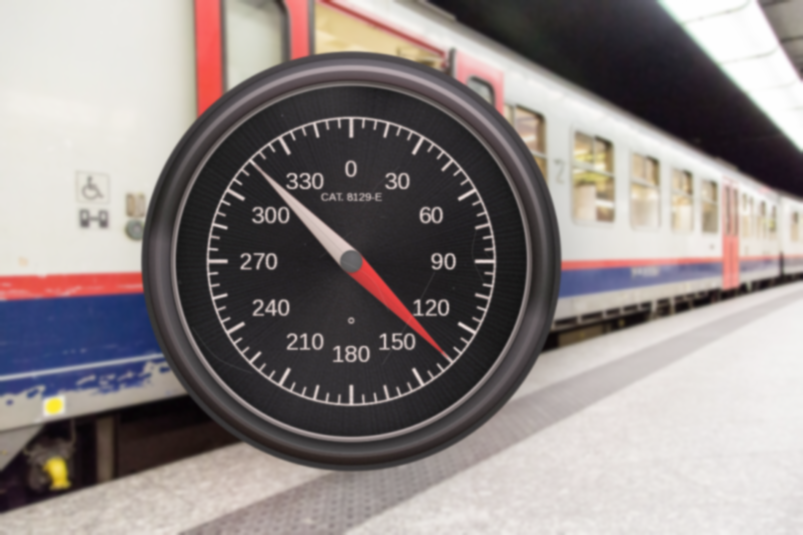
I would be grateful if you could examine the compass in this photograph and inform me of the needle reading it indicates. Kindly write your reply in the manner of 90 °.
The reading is 135 °
